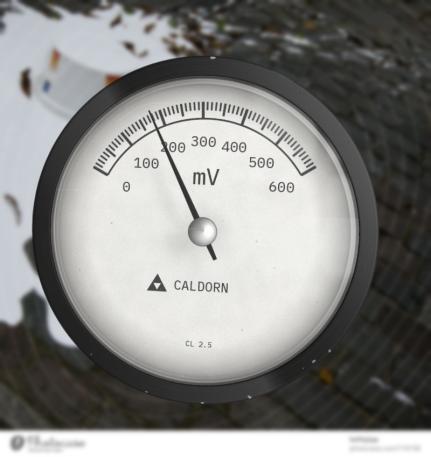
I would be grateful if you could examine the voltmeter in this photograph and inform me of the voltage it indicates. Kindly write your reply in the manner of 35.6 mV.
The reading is 180 mV
